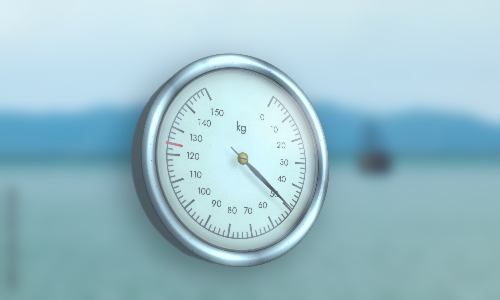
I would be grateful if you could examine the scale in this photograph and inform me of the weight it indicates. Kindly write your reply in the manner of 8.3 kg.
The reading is 50 kg
